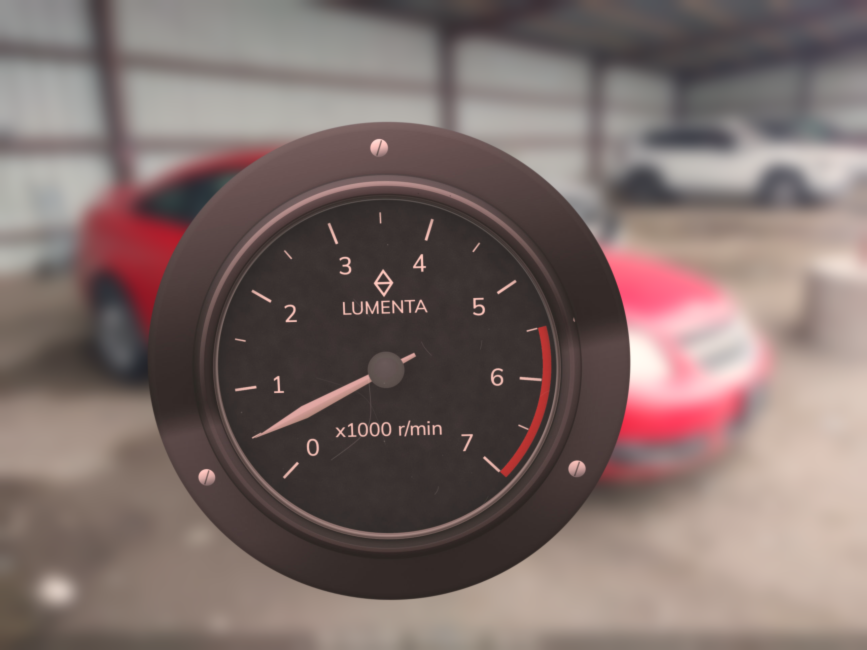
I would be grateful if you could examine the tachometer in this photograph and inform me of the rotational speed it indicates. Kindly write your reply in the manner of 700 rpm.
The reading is 500 rpm
